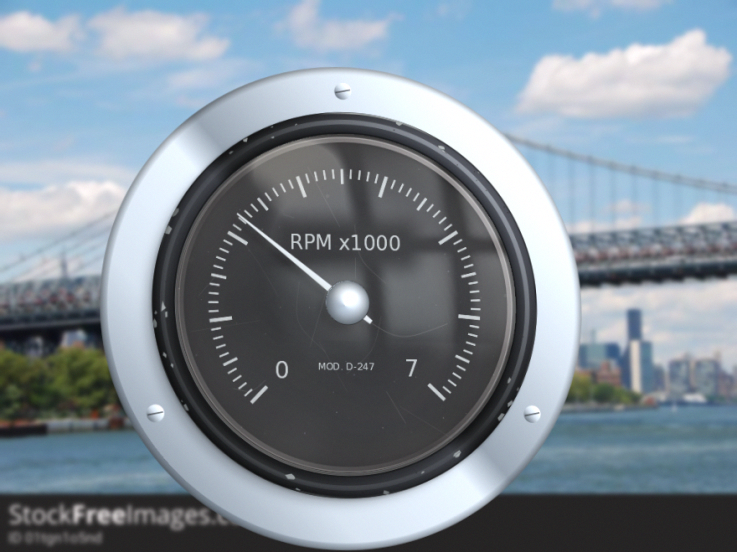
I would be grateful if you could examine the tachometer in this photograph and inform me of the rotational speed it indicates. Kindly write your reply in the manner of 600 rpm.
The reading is 2200 rpm
